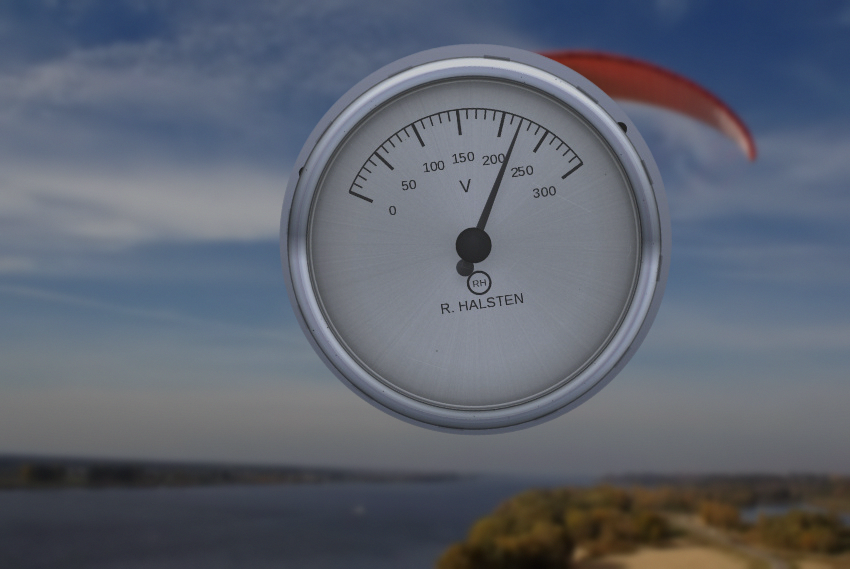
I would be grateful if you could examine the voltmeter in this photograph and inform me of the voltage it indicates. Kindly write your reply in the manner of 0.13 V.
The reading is 220 V
